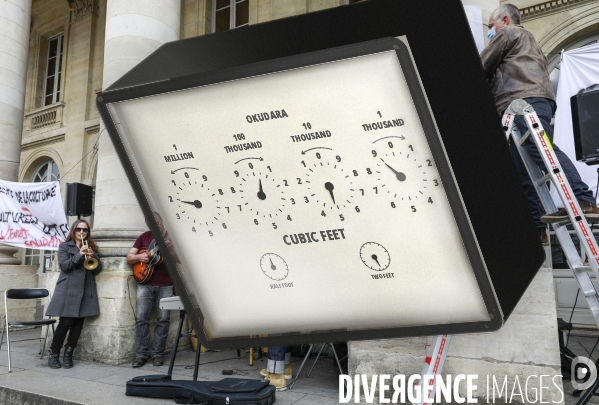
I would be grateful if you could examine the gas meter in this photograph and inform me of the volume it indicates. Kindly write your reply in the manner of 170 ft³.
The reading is 204900 ft³
